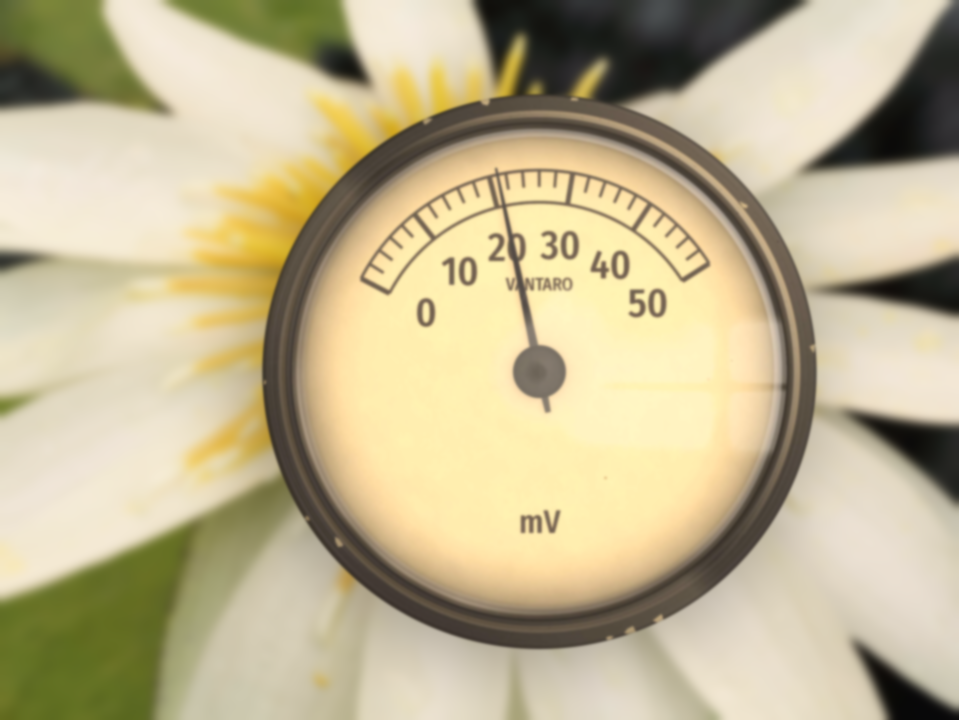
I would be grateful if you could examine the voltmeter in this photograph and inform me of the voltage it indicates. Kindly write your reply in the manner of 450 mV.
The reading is 21 mV
